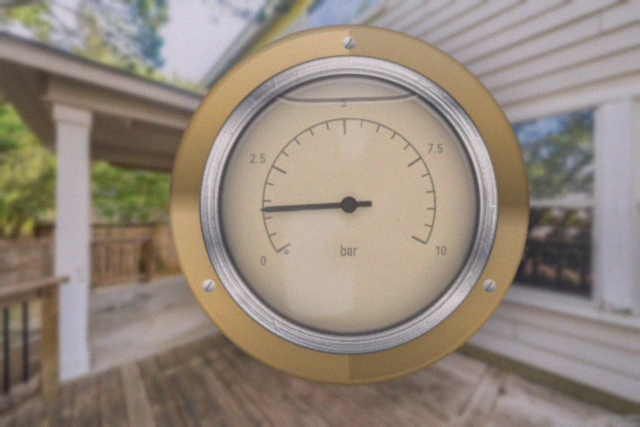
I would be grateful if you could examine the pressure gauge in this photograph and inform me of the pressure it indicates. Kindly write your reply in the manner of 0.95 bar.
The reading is 1.25 bar
